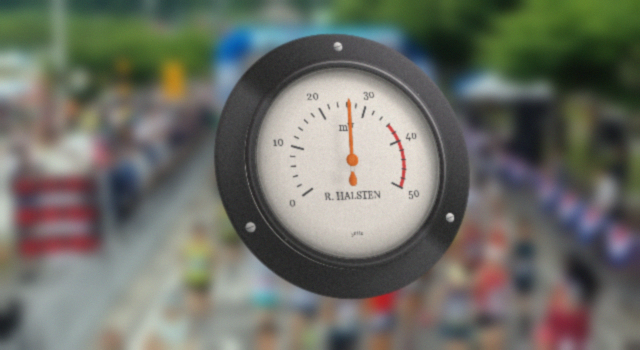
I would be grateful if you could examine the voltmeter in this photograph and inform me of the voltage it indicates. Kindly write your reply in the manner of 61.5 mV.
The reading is 26 mV
